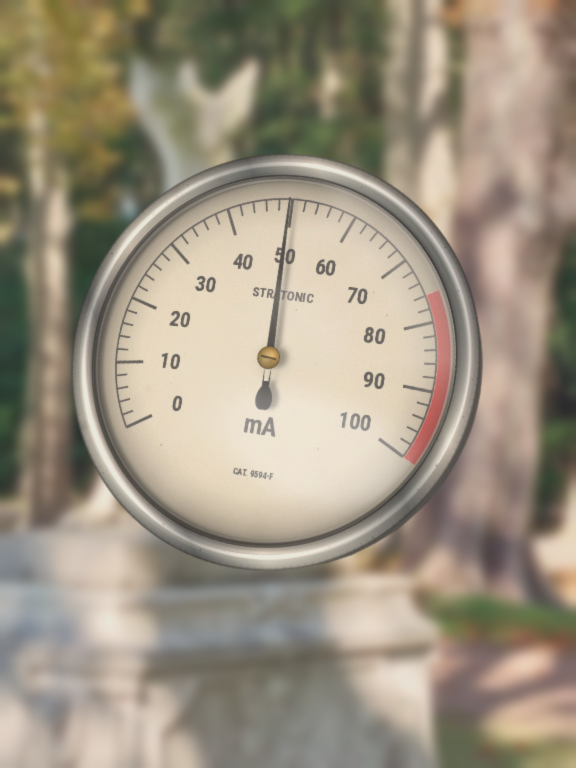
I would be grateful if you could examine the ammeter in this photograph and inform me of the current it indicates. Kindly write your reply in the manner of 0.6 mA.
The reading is 50 mA
